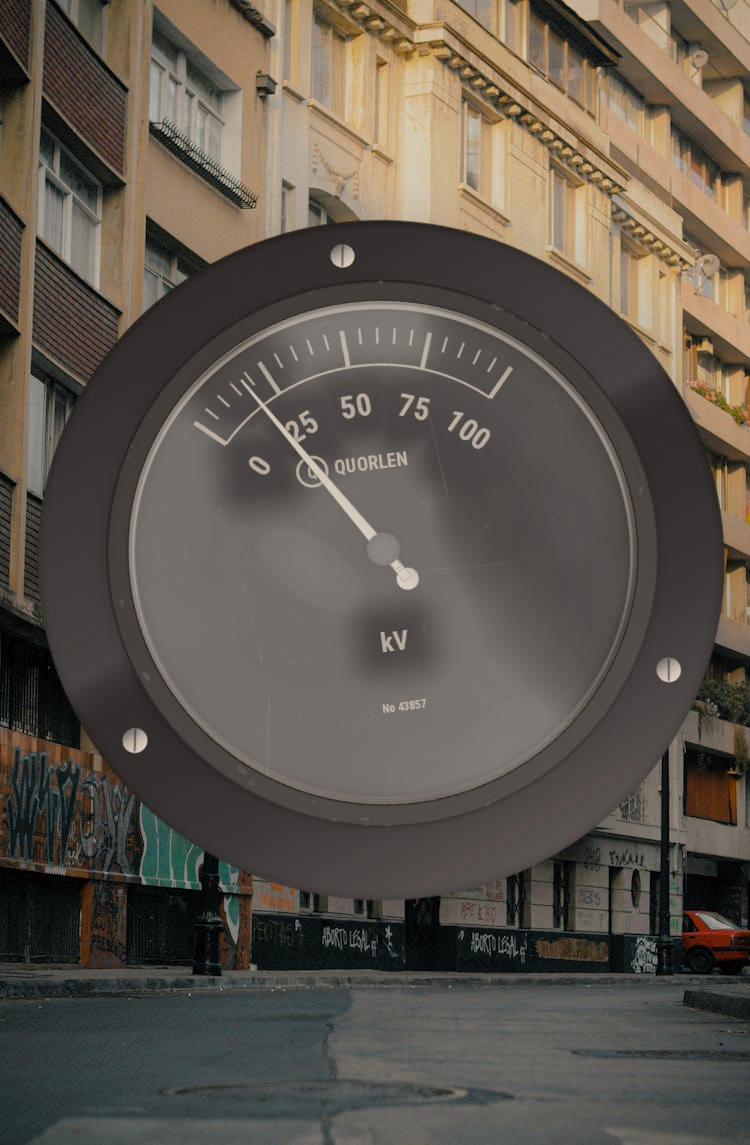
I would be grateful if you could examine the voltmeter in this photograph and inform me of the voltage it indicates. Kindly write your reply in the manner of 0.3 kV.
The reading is 17.5 kV
